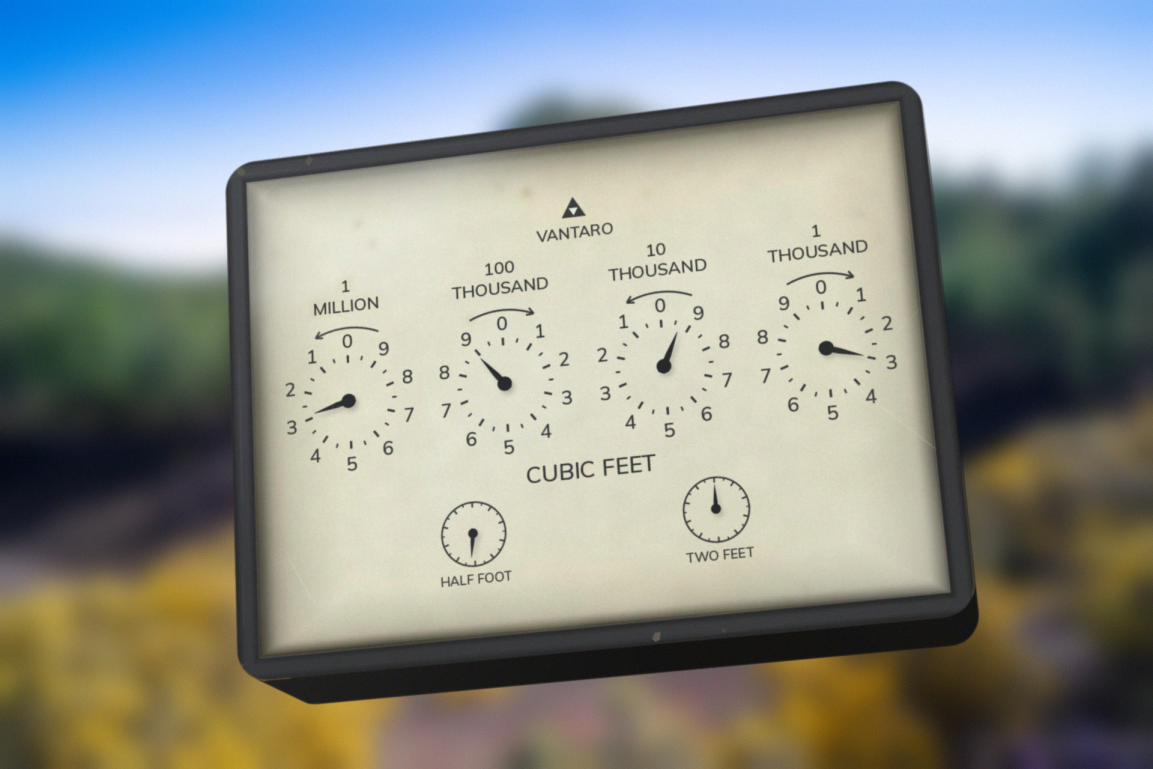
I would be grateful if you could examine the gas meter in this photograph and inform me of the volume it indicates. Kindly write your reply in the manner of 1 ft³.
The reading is 289300 ft³
